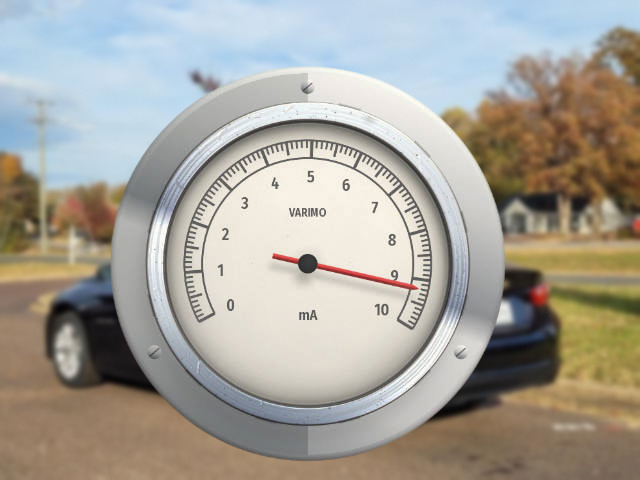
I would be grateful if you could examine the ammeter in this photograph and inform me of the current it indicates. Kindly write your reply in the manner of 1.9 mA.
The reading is 9.2 mA
